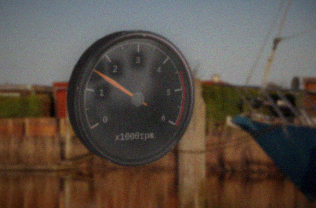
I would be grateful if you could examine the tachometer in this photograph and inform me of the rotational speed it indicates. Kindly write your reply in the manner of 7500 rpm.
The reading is 1500 rpm
